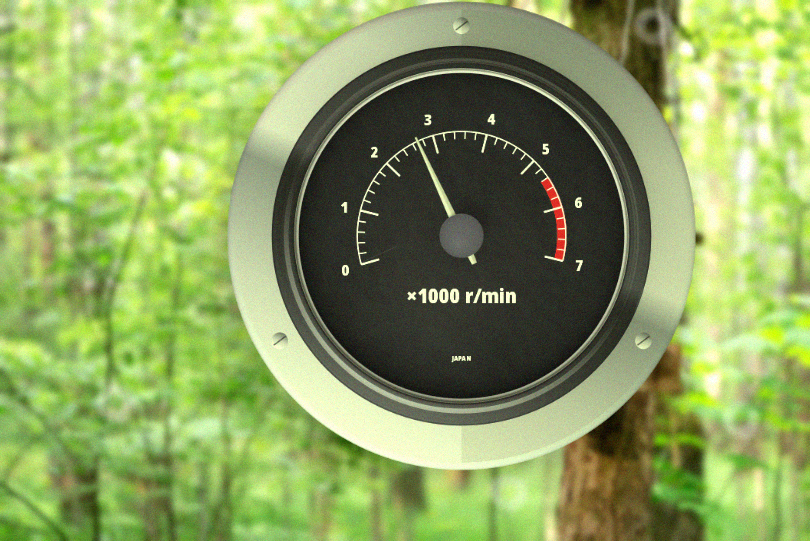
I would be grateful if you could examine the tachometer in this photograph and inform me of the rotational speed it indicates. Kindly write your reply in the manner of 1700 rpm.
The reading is 2700 rpm
